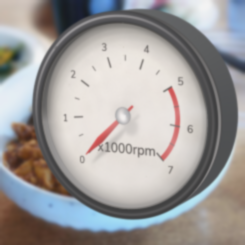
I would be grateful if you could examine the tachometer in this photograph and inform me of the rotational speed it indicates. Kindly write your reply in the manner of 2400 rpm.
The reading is 0 rpm
